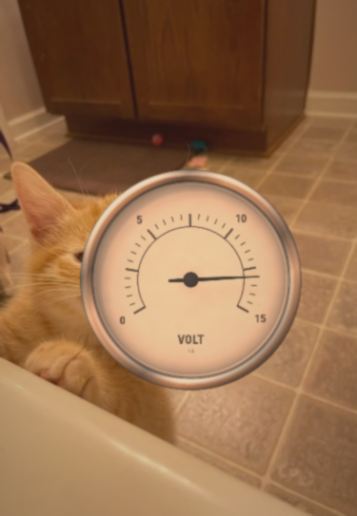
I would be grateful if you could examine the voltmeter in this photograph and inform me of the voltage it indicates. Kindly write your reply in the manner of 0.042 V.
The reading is 13 V
